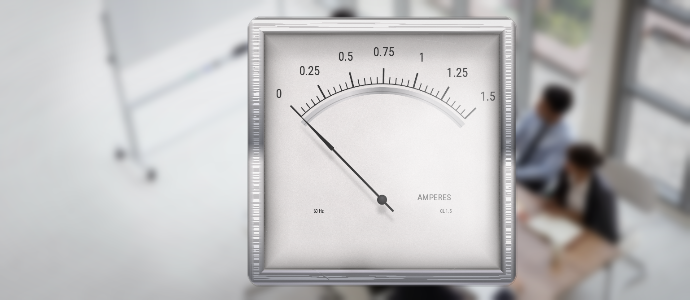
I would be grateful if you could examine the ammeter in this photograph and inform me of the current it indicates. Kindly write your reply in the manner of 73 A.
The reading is 0 A
